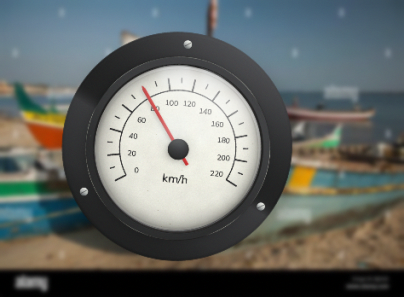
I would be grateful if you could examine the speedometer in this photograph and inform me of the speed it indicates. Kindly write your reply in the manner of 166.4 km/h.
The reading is 80 km/h
